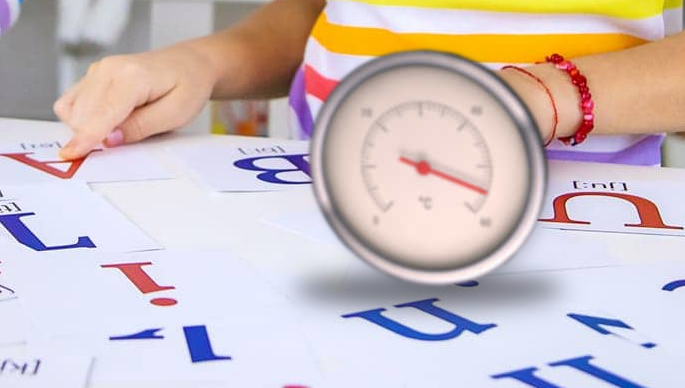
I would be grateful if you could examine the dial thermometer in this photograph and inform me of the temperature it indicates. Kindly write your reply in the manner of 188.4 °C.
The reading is 55 °C
